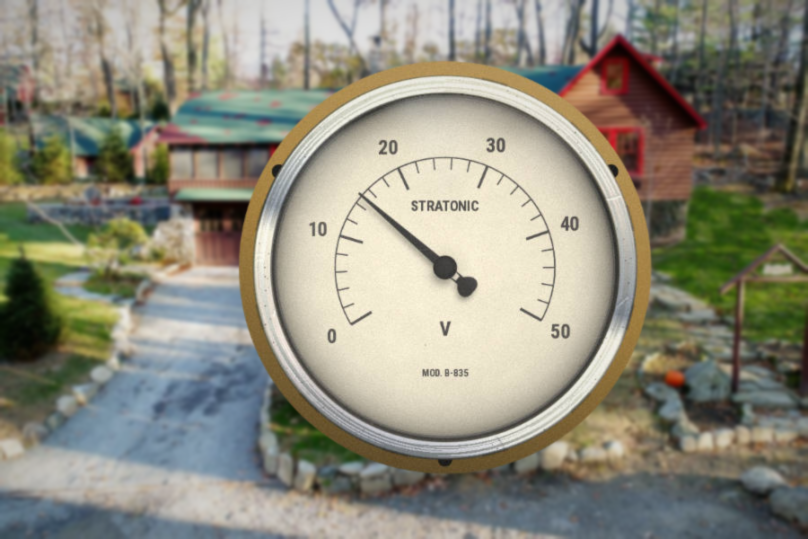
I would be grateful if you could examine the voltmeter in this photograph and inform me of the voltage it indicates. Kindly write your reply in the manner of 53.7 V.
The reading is 15 V
